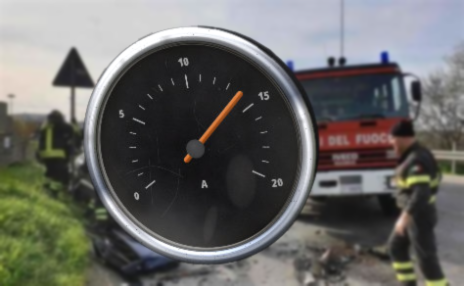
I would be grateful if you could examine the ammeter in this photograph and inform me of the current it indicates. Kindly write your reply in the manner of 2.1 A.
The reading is 14 A
